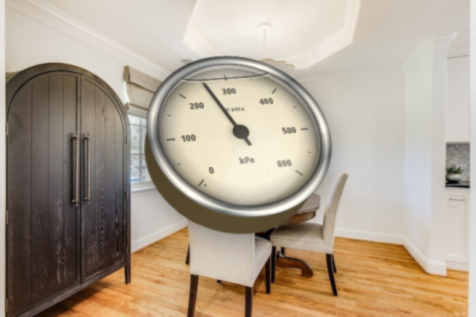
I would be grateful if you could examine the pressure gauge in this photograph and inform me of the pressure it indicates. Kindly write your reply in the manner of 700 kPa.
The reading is 250 kPa
